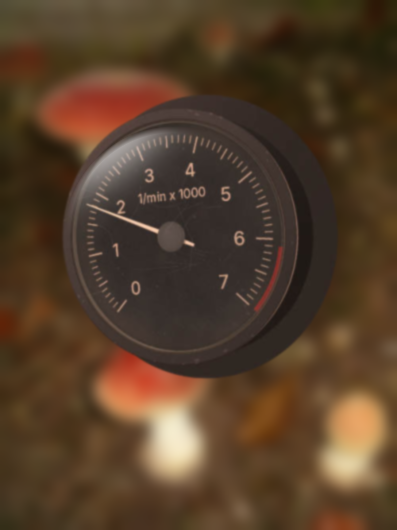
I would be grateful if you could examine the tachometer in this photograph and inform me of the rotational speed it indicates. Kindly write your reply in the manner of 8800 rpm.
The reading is 1800 rpm
